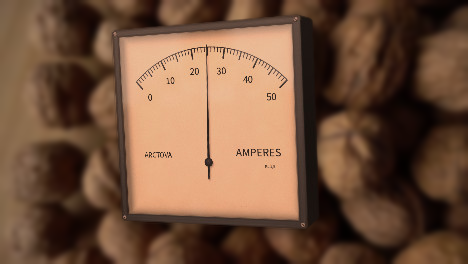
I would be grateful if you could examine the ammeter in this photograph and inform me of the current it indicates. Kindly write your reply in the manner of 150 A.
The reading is 25 A
